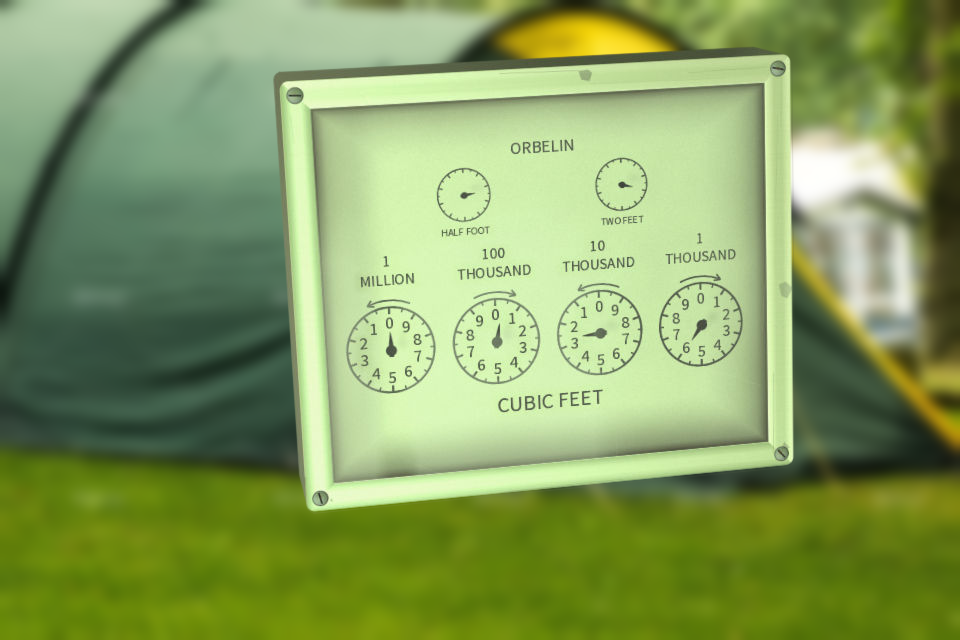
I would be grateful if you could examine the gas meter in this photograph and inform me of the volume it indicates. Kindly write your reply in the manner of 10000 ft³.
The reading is 2600 ft³
